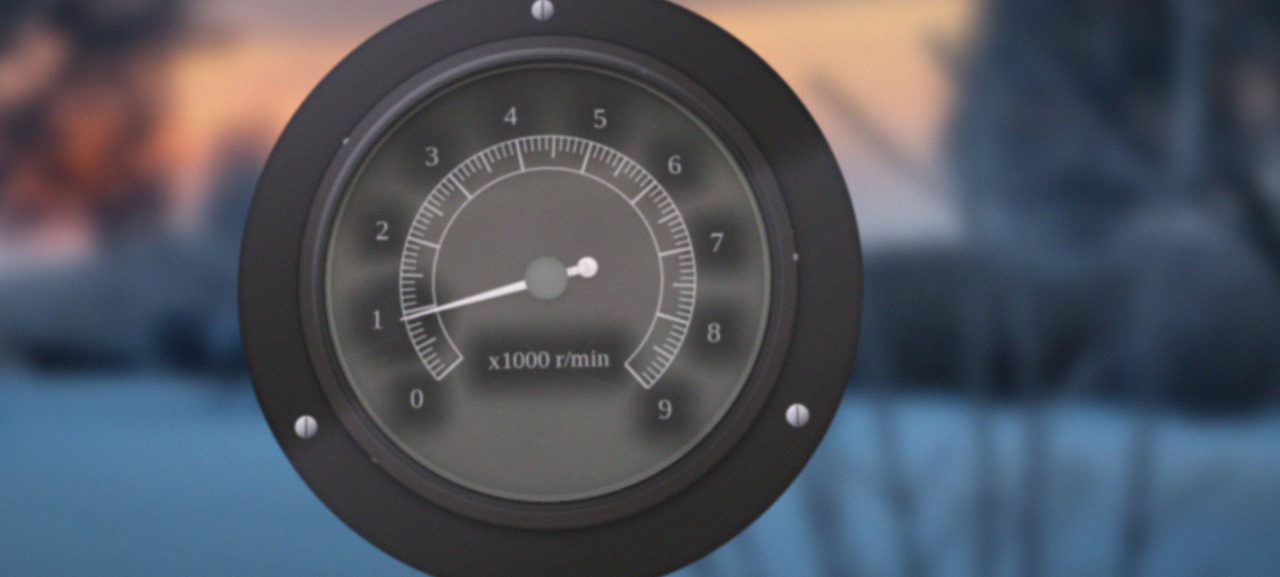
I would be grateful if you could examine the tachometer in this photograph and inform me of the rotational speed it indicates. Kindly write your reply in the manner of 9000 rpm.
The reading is 900 rpm
